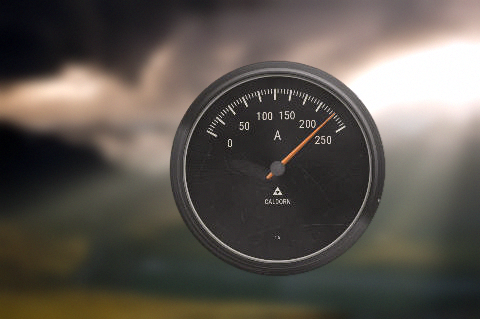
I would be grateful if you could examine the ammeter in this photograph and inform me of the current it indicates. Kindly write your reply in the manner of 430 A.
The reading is 225 A
